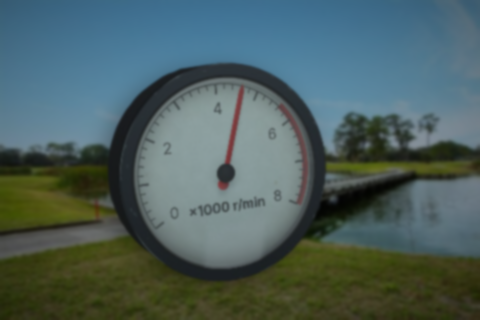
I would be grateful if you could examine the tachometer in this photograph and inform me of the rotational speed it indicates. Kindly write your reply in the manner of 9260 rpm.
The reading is 4600 rpm
